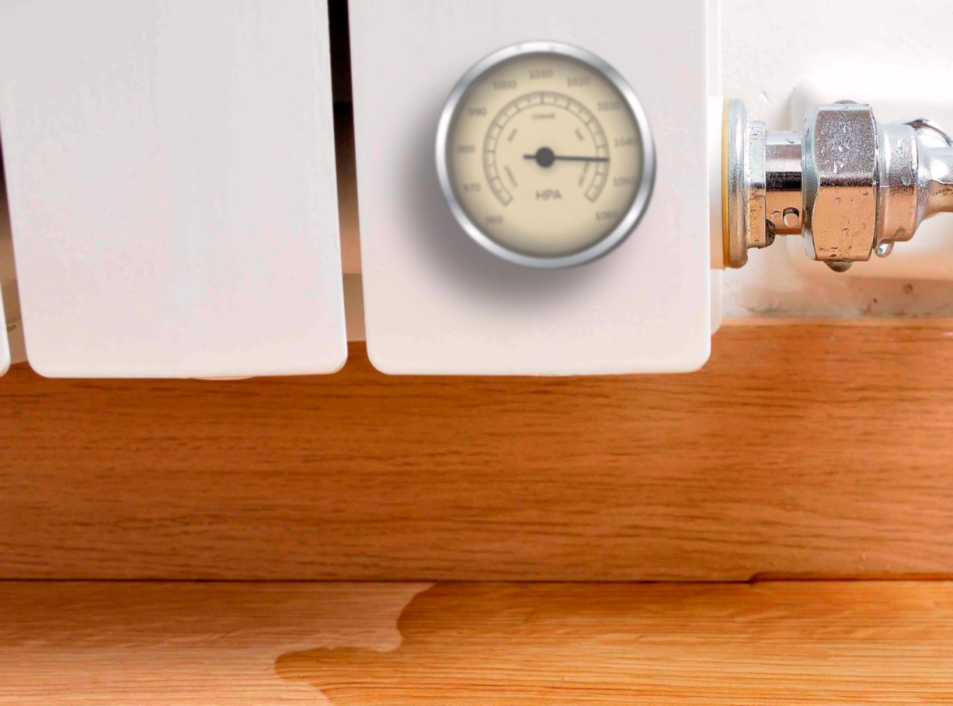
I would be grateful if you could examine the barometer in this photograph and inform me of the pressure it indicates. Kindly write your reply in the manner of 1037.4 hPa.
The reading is 1045 hPa
